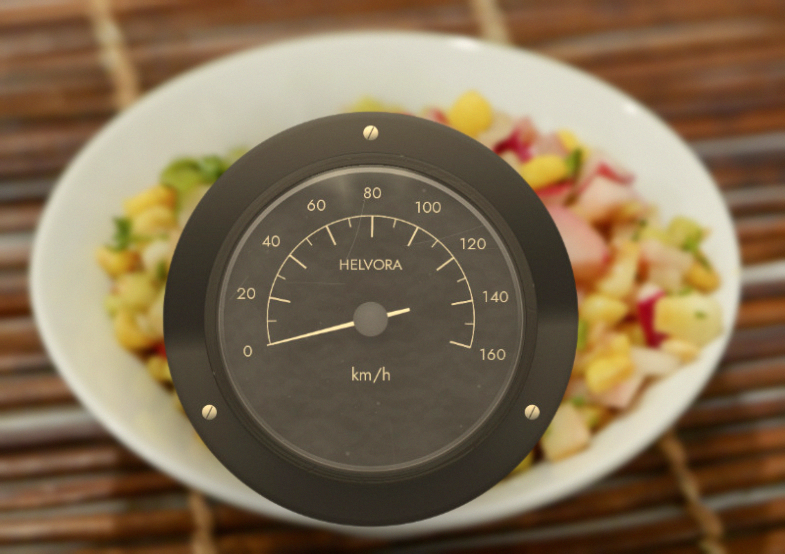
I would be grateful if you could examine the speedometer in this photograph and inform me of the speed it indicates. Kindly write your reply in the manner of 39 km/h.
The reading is 0 km/h
